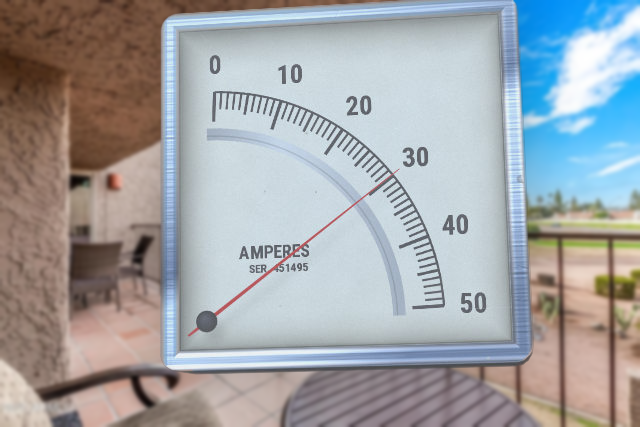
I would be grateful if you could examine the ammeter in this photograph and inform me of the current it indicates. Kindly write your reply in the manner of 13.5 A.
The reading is 30 A
